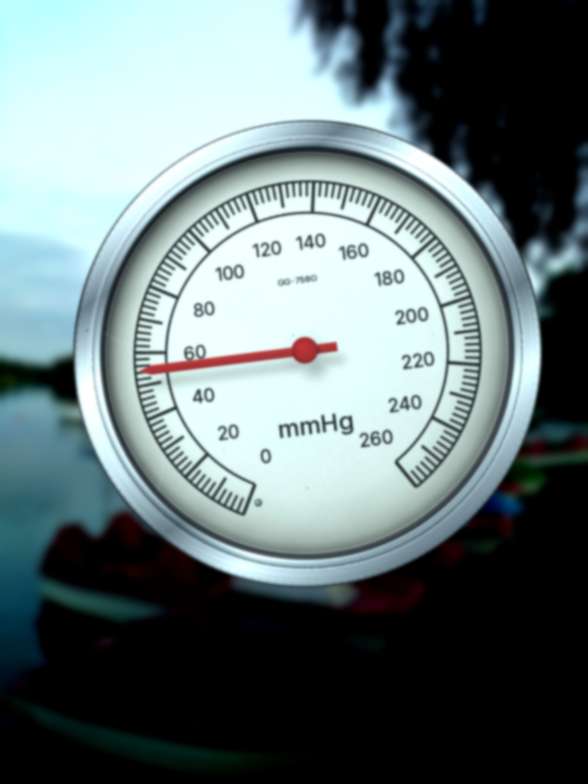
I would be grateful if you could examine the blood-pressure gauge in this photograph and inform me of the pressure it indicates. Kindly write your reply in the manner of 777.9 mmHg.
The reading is 54 mmHg
